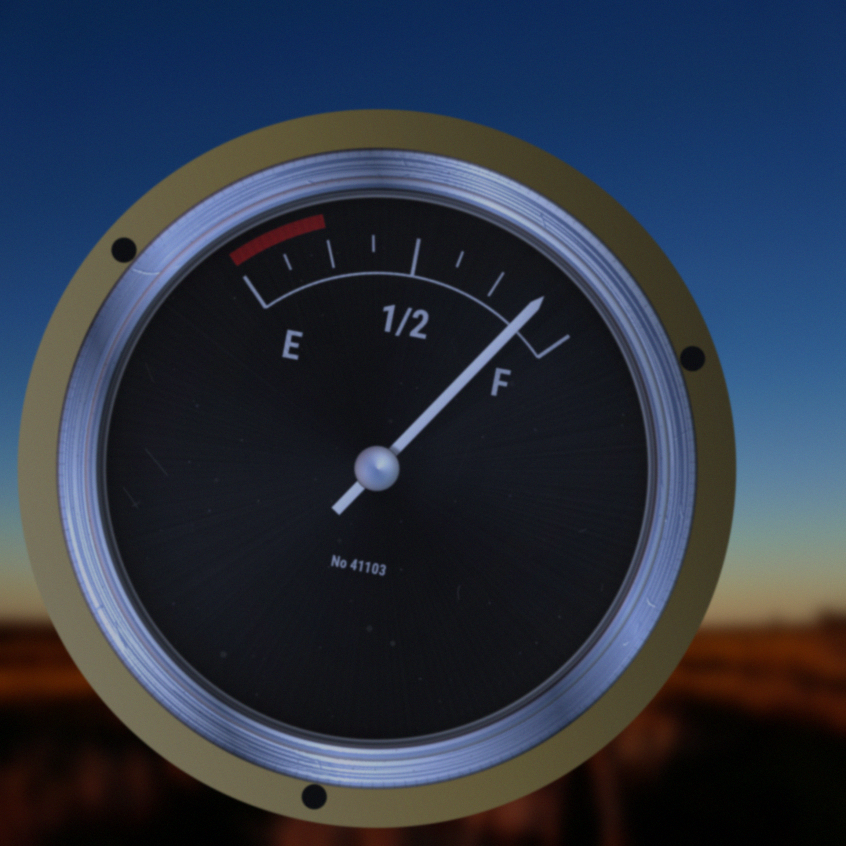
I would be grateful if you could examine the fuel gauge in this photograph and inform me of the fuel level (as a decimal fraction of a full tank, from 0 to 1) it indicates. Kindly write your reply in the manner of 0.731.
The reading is 0.875
